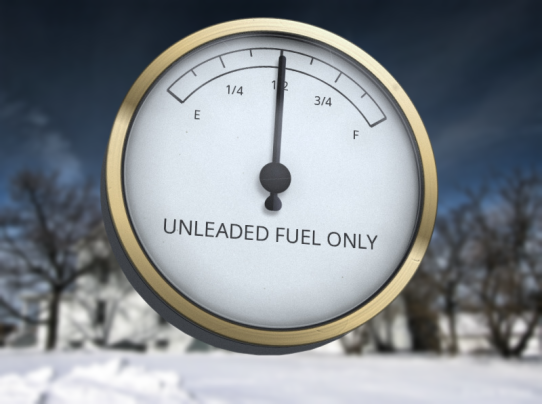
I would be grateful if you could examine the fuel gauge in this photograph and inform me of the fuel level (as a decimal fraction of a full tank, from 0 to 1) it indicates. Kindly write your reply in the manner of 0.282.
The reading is 0.5
